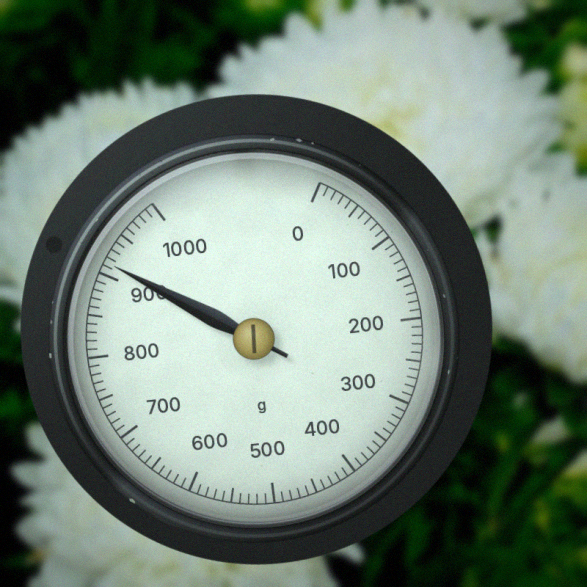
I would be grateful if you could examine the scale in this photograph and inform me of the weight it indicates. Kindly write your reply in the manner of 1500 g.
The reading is 915 g
